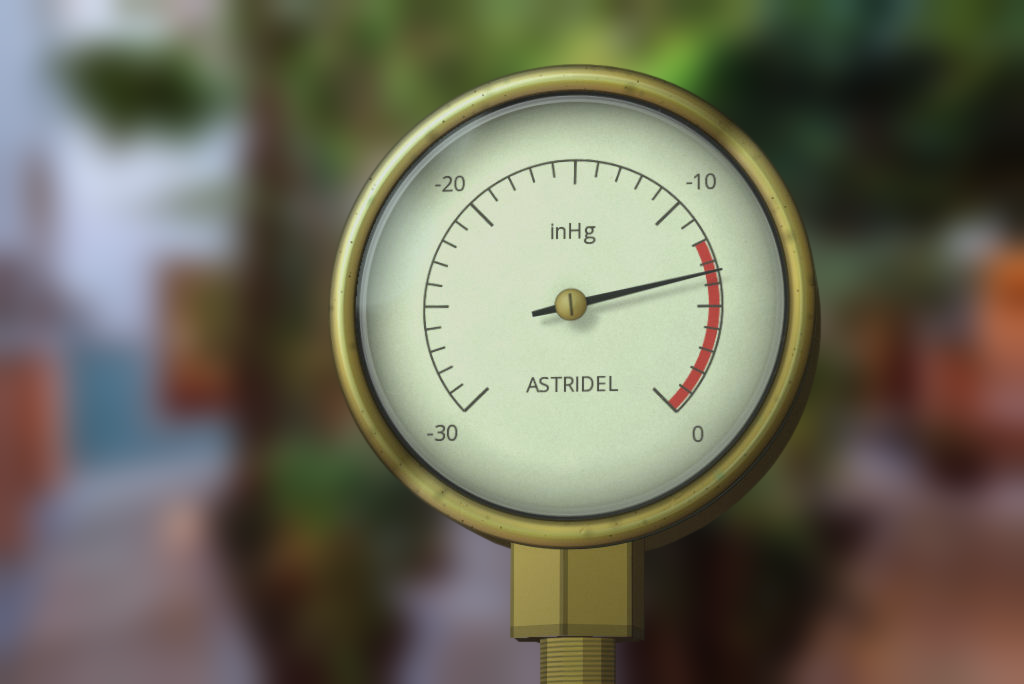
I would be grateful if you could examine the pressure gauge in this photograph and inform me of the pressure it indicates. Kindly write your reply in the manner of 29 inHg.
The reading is -6.5 inHg
